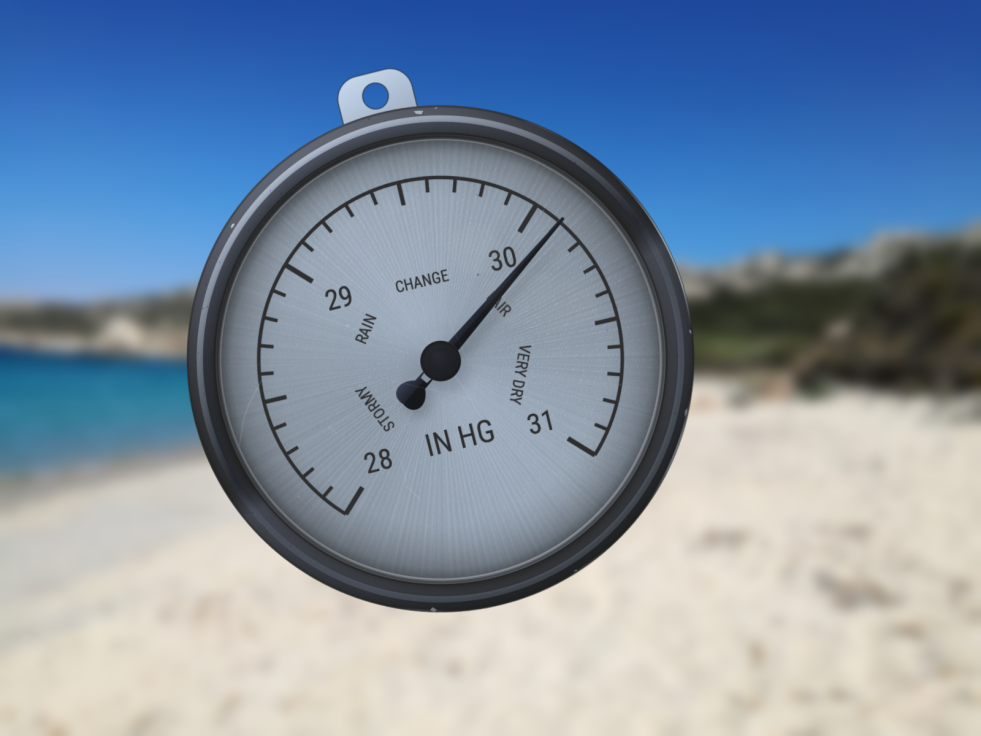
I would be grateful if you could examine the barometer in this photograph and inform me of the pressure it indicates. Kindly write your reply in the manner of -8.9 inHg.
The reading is 30.1 inHg
